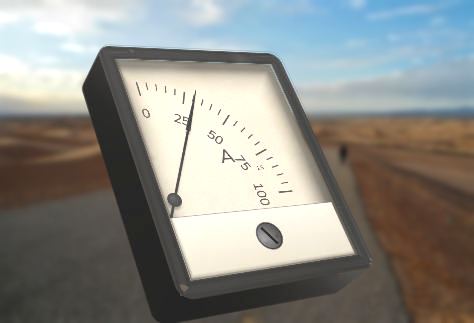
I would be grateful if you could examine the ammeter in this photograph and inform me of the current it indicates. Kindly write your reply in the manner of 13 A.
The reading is 30 A
